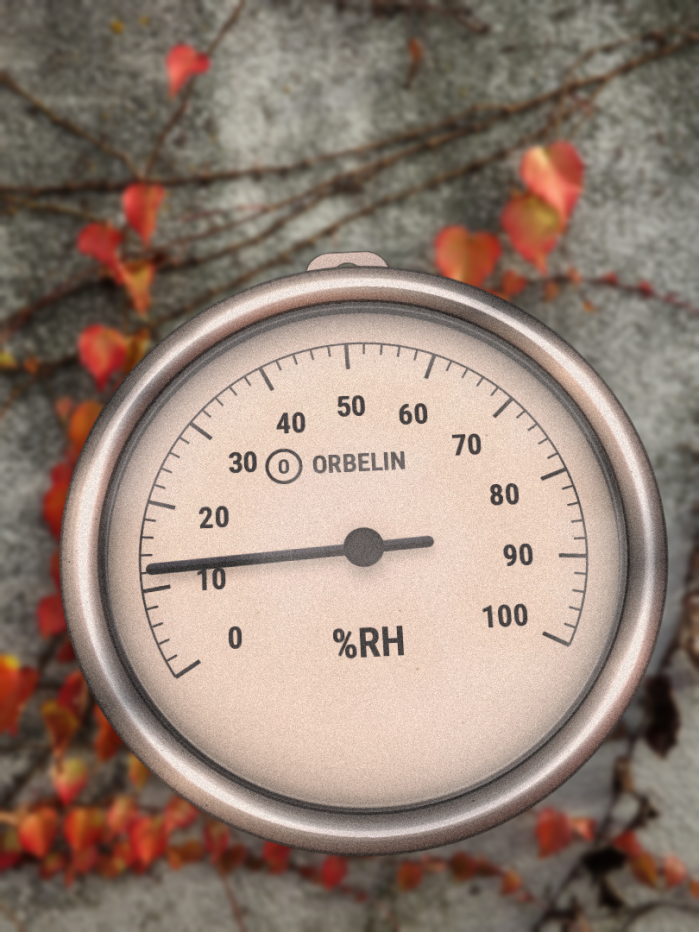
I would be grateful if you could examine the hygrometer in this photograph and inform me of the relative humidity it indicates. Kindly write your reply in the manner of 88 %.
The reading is 12 %
